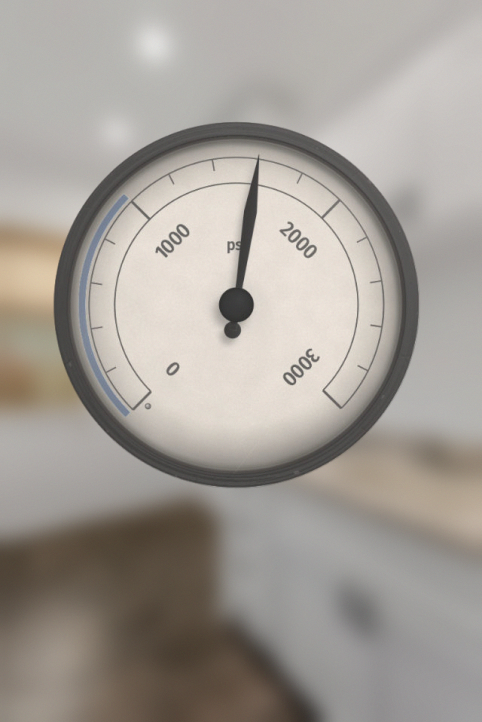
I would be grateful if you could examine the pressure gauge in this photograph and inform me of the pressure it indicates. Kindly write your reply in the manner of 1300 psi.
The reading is 1600 psi
